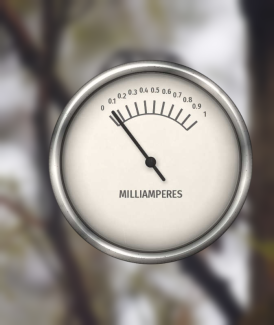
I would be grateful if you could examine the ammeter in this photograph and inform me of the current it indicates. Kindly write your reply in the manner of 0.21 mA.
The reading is 0.05 mA
